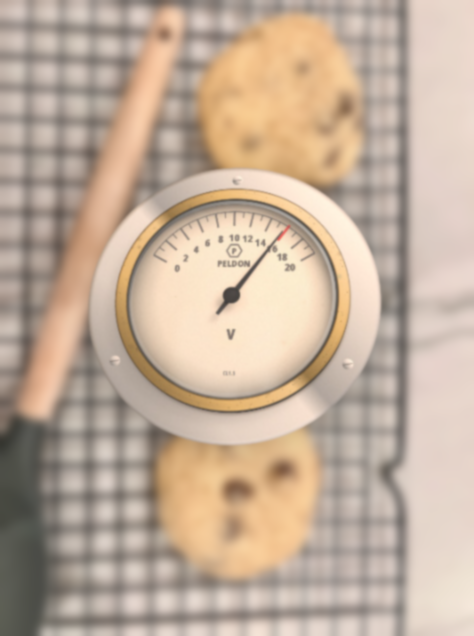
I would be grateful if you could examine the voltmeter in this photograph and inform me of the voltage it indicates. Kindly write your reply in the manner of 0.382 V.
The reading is 16 V
